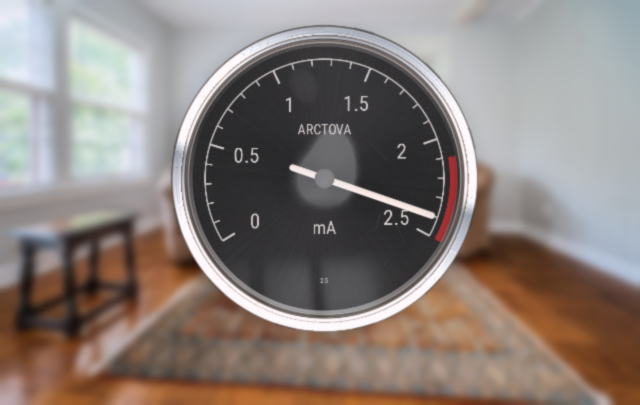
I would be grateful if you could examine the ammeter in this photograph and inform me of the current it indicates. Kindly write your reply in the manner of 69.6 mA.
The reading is 2.4 mA
